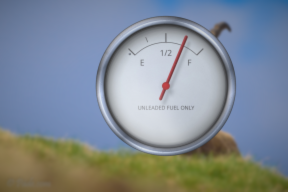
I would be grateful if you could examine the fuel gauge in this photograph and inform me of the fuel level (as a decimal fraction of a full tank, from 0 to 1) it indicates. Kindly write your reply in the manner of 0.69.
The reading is 0.75
